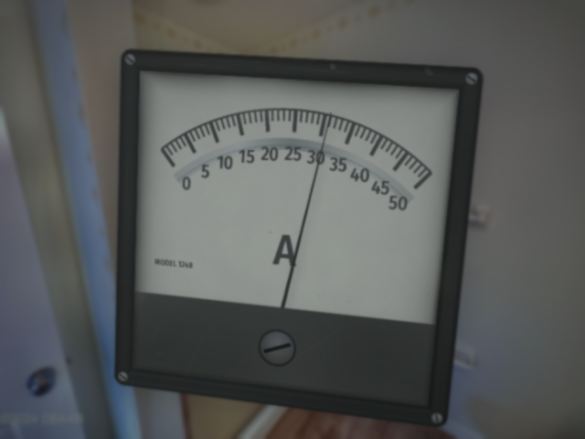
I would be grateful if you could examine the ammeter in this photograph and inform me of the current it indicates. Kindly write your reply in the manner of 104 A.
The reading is 31 A
